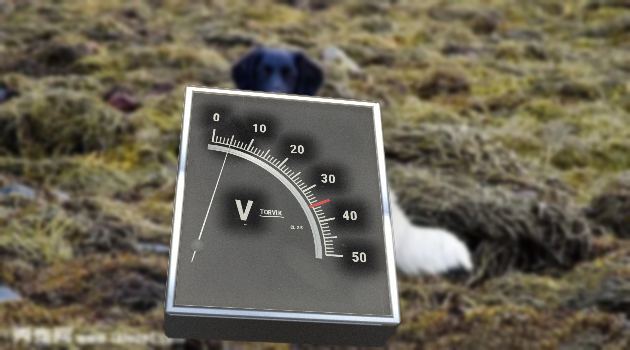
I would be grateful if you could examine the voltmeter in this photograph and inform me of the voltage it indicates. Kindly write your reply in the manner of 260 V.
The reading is 5 V
